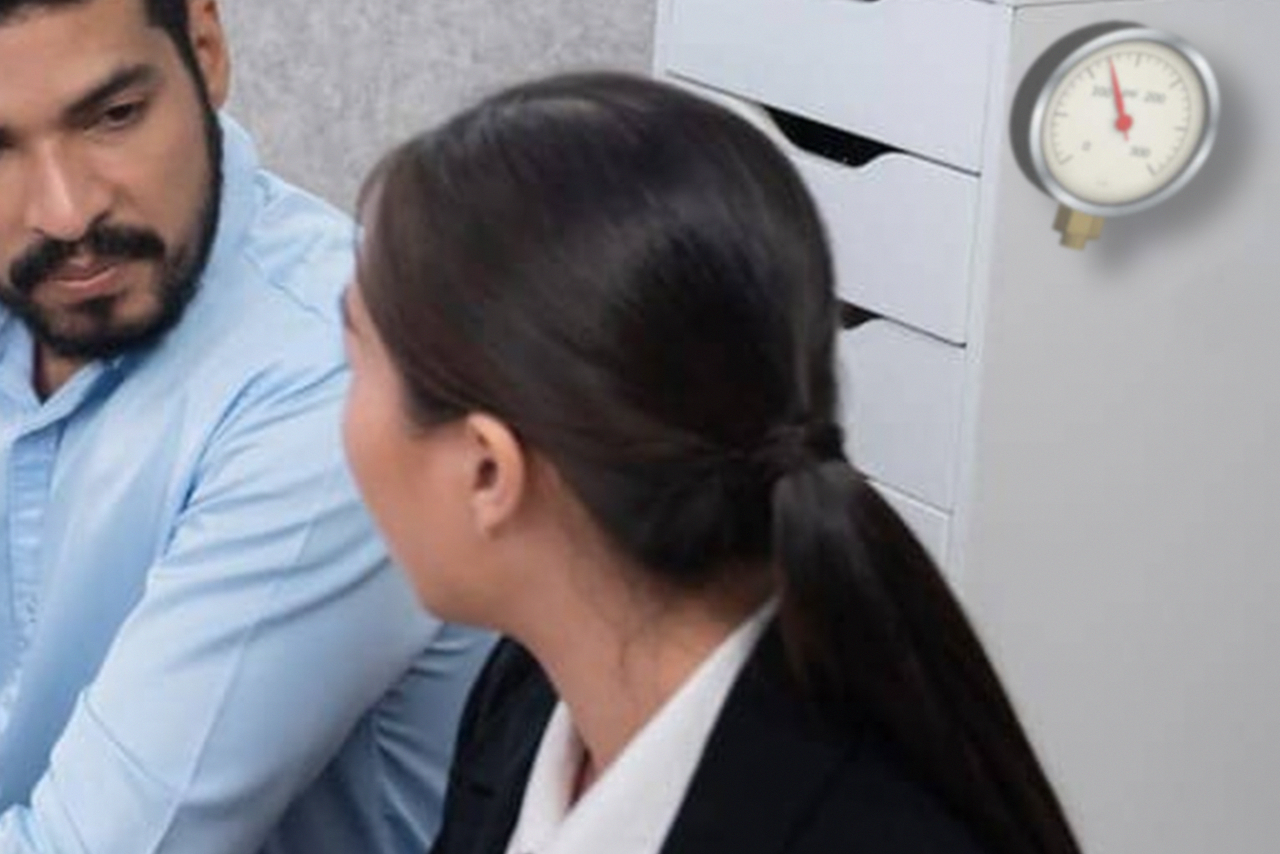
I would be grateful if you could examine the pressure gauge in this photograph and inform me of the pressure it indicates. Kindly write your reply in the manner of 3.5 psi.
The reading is 120 psi
